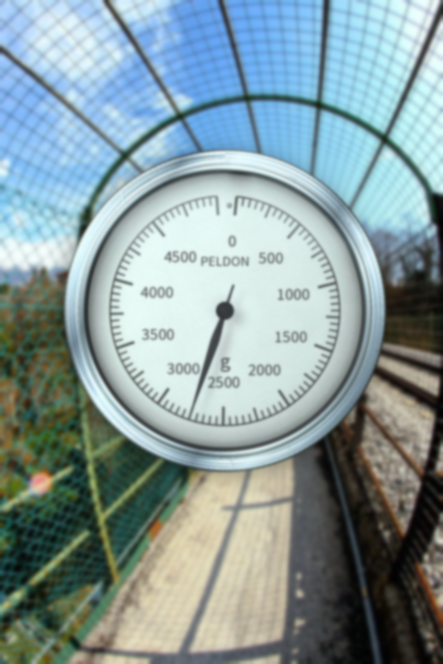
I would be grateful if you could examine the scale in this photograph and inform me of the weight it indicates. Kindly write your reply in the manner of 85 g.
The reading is 2750 g
